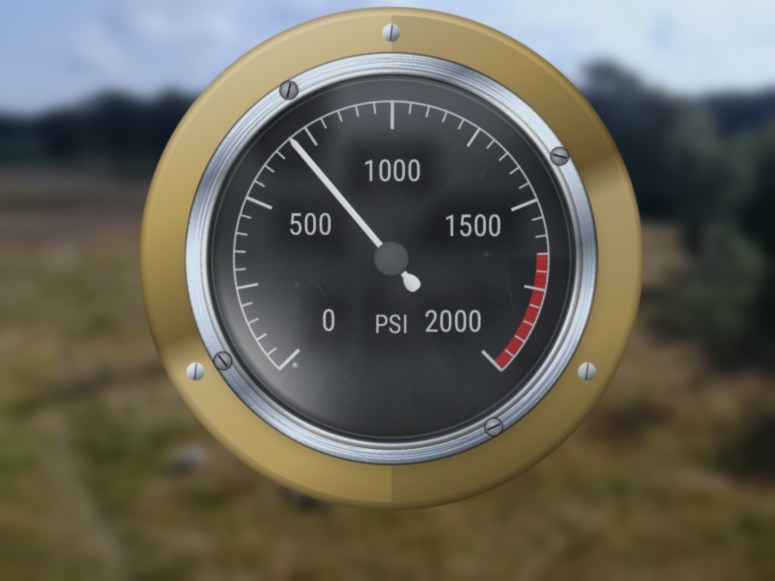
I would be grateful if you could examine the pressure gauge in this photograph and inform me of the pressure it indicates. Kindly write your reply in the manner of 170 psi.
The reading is 700 psi
